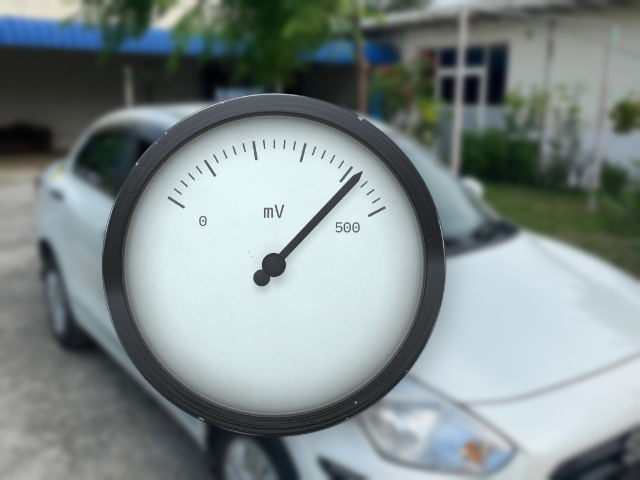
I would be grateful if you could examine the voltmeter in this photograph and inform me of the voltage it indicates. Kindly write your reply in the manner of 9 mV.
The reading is 420 mV
